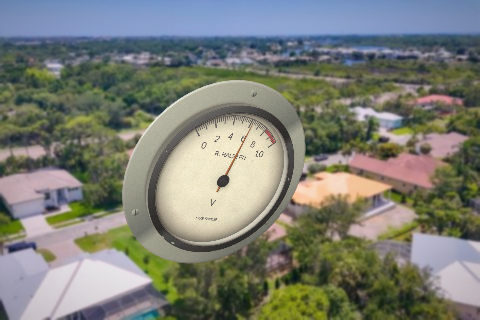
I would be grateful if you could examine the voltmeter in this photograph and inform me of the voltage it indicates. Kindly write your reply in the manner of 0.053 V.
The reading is 6 V
